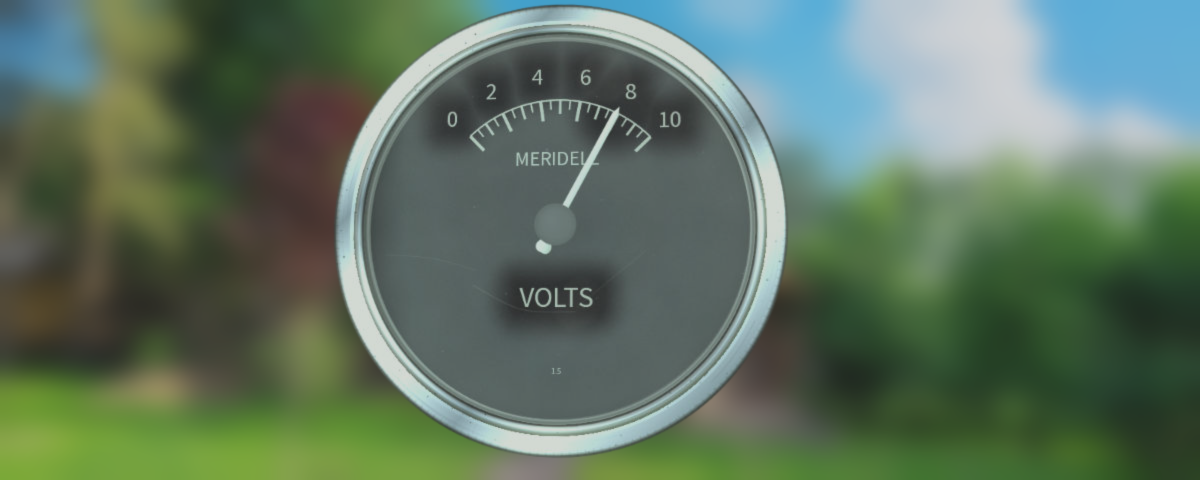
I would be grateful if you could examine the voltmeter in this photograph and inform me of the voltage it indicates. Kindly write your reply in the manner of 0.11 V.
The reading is 8 V
